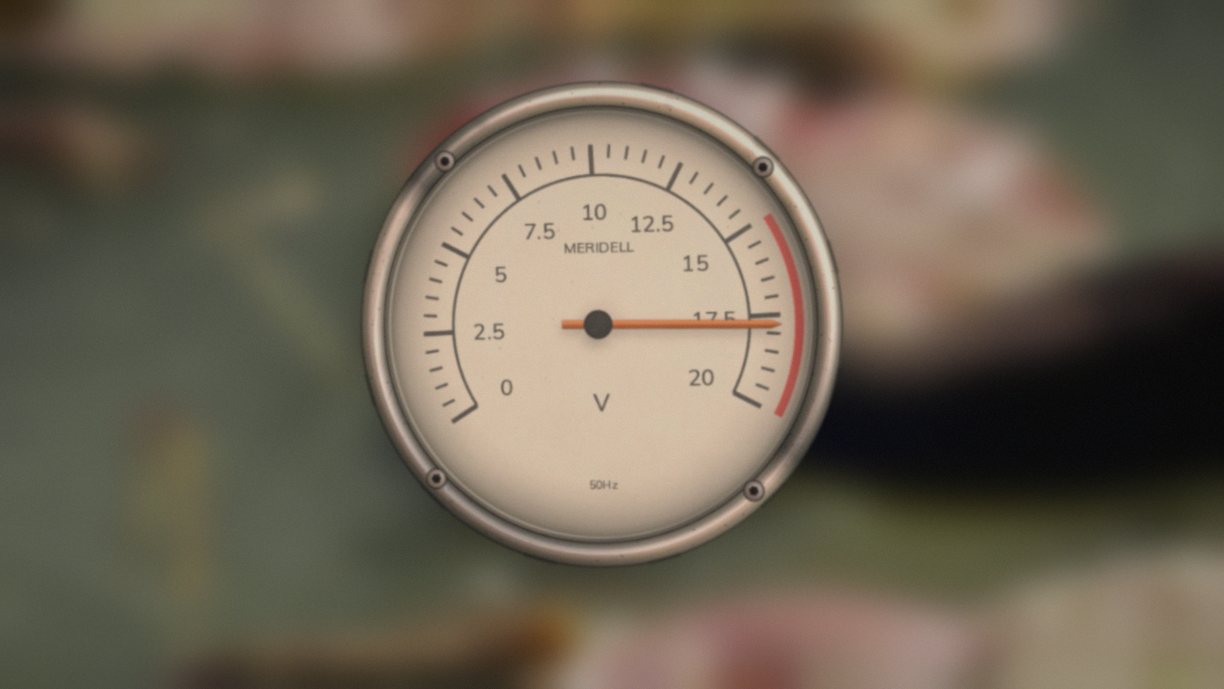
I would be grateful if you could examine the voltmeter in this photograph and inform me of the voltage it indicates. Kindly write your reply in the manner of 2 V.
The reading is 17.75 V
